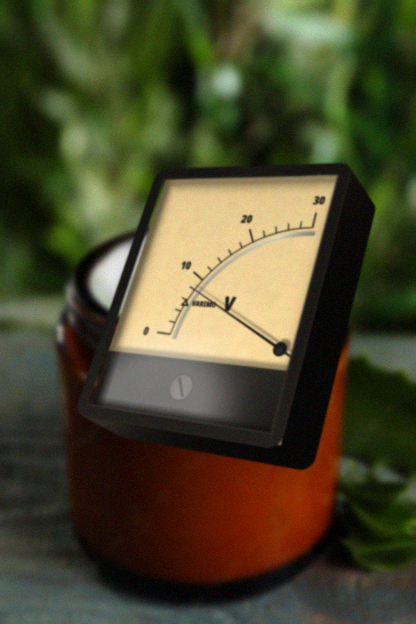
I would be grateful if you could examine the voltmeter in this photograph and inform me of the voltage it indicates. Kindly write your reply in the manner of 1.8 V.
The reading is 8 V
